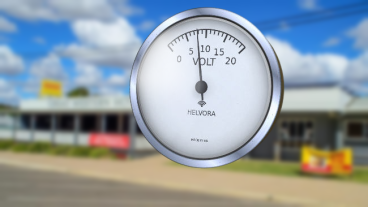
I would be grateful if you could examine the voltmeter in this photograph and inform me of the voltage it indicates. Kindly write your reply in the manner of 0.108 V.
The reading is 8 V
